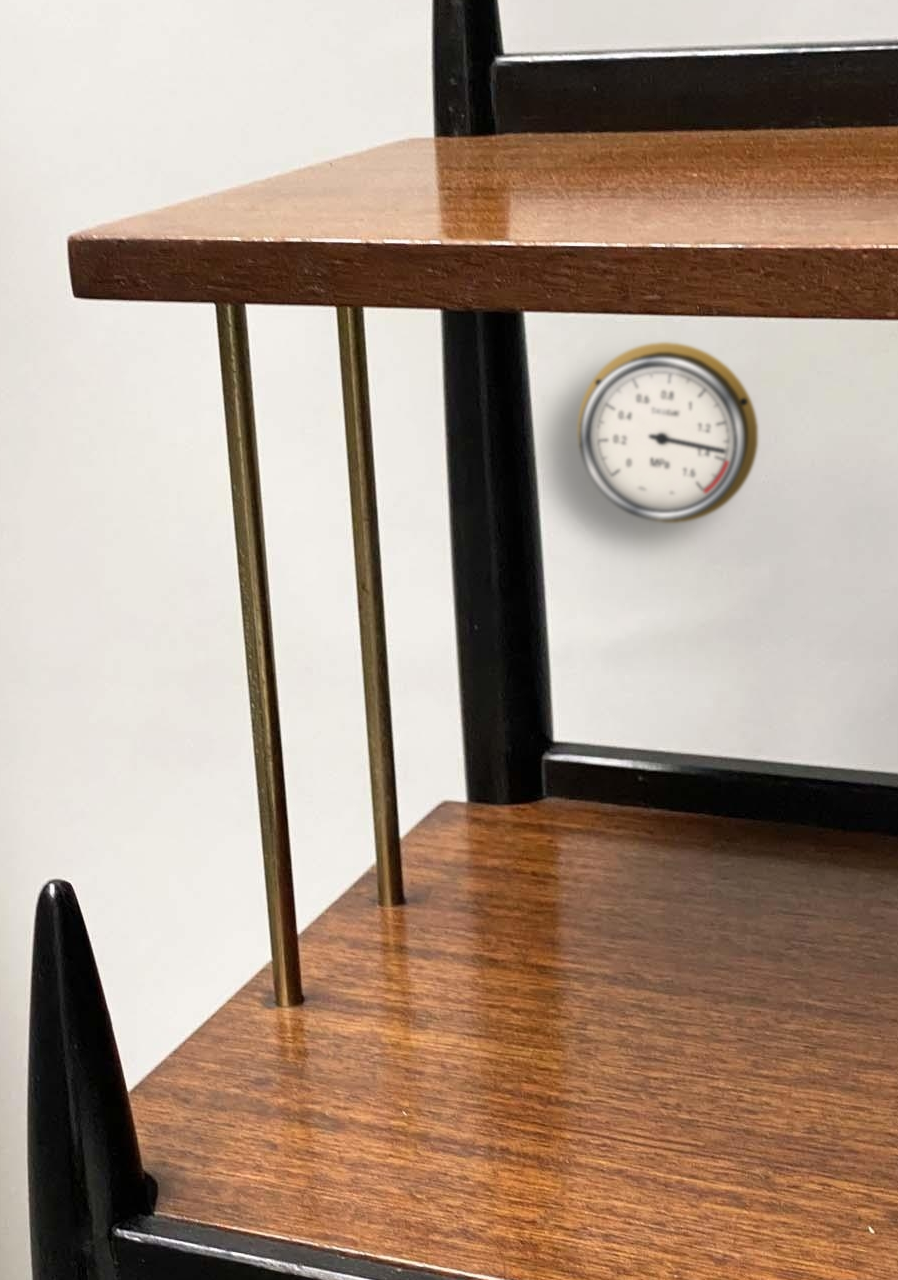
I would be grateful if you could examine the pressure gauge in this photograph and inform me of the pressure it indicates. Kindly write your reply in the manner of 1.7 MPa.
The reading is 1.35 MPa
